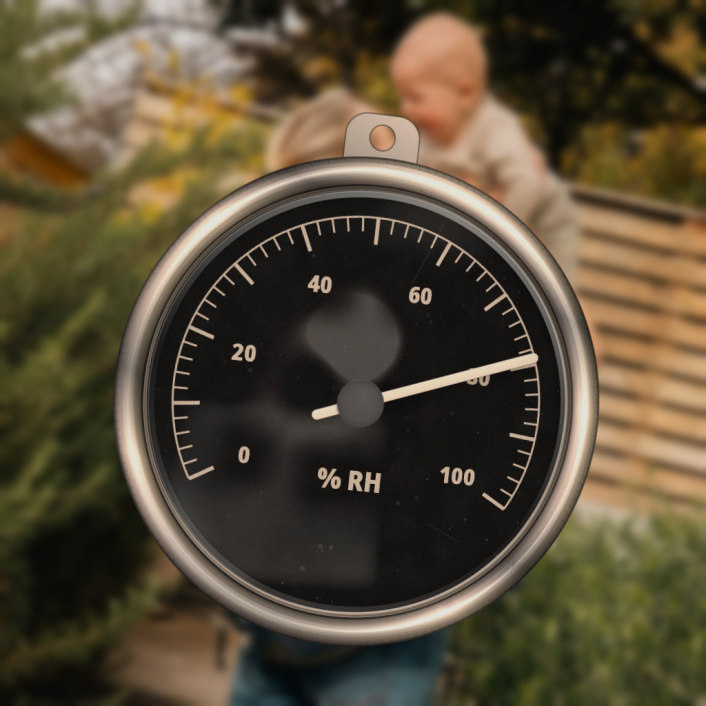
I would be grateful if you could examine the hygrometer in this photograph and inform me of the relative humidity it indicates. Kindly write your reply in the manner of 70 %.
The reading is 79 %
